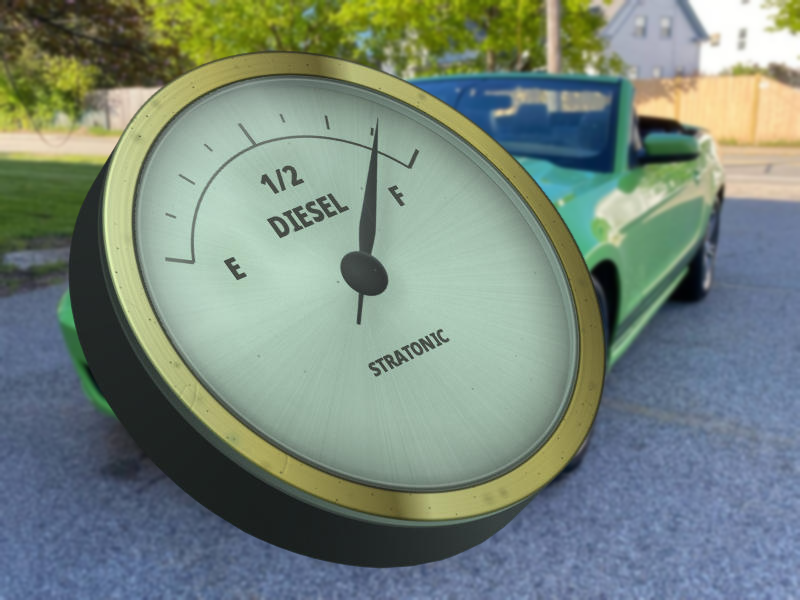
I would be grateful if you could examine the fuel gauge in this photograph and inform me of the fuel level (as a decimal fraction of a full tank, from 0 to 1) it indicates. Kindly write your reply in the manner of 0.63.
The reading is 0.875
